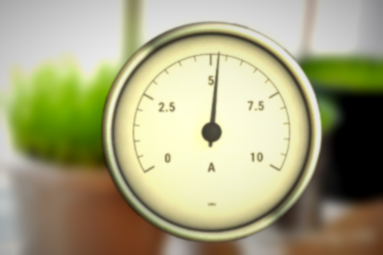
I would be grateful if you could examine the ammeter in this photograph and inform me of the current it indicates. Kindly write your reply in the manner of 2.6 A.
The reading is 5.25 A
